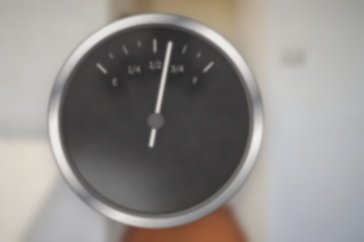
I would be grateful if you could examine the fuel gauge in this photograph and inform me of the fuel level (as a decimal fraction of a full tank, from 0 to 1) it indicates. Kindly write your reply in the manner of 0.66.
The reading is 0.625
